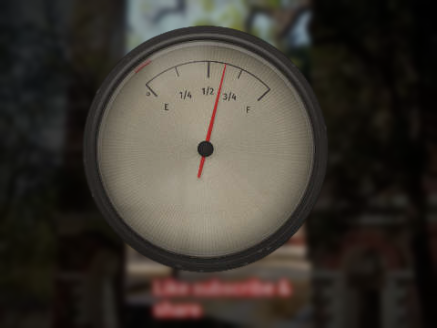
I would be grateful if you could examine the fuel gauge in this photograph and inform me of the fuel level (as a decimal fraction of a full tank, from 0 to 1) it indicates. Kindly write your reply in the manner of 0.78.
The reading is 0.625
